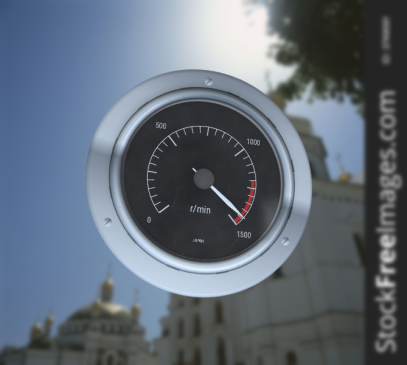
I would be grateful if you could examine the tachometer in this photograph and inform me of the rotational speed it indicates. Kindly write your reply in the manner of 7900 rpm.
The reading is 1450 rpm
